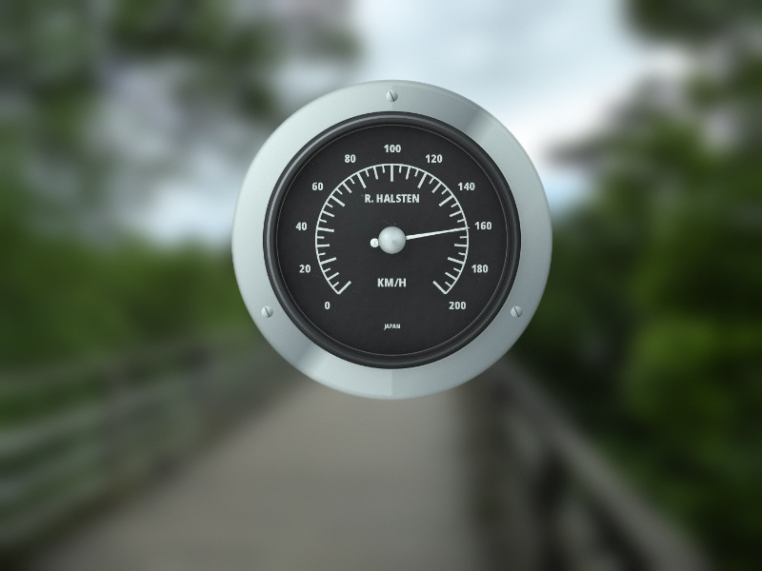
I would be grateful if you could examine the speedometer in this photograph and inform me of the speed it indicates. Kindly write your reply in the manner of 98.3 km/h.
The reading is 160 km/h
